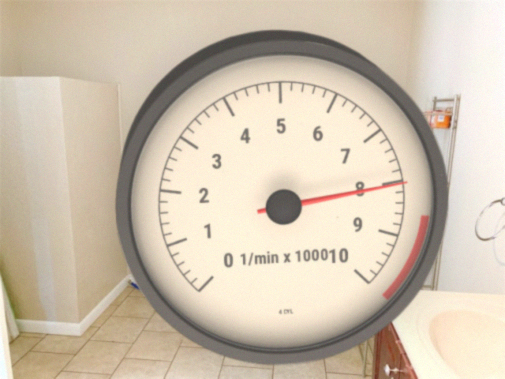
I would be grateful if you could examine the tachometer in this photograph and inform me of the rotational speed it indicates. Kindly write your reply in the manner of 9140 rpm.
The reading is 8000 rpm
